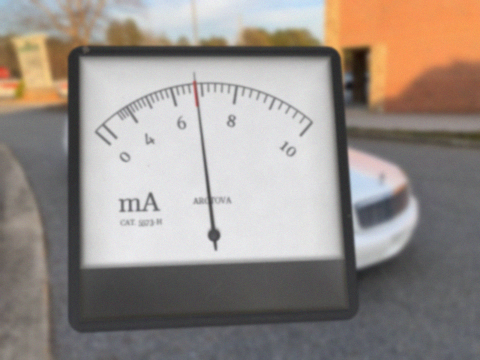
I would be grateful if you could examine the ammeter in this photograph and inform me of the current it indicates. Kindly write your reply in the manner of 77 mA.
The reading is 6.8 mA
